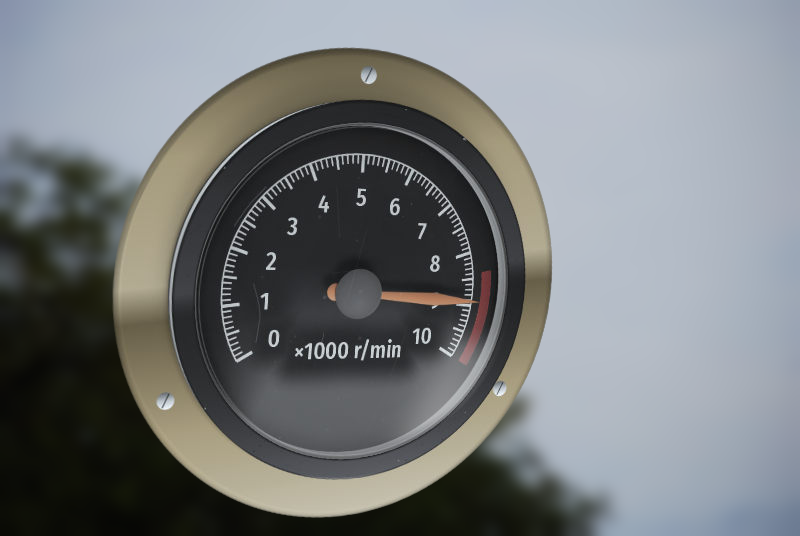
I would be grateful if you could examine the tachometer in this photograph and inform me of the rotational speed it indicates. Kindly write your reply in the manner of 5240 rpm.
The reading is 8900 rpm
